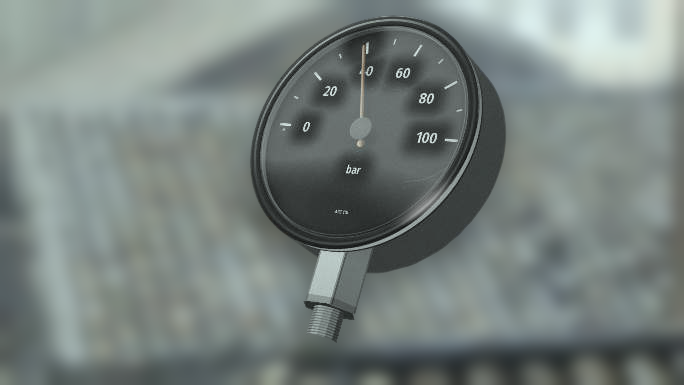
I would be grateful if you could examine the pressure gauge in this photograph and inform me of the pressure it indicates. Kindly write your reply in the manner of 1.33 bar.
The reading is 40 bar
